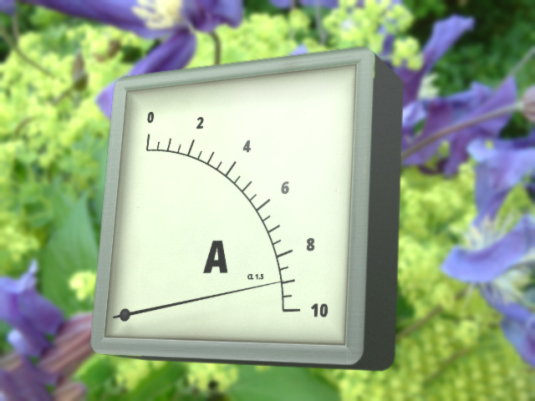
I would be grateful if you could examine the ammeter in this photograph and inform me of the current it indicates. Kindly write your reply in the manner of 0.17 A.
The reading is 9 A
